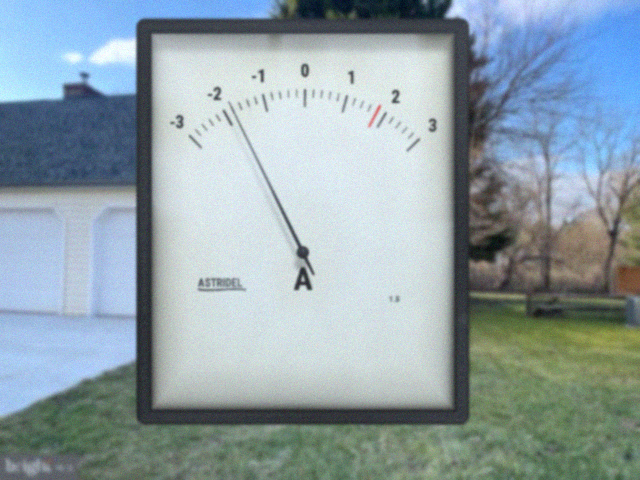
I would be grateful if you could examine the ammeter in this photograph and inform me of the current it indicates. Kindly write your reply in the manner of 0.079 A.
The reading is -1.8 A
